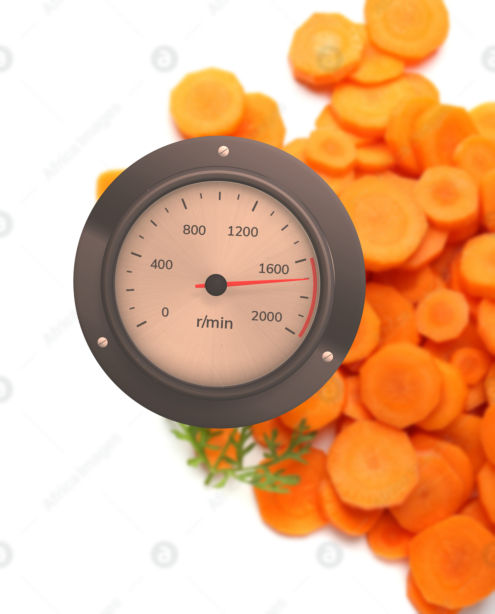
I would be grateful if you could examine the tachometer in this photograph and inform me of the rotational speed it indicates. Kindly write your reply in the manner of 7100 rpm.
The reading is 1700 rpm
